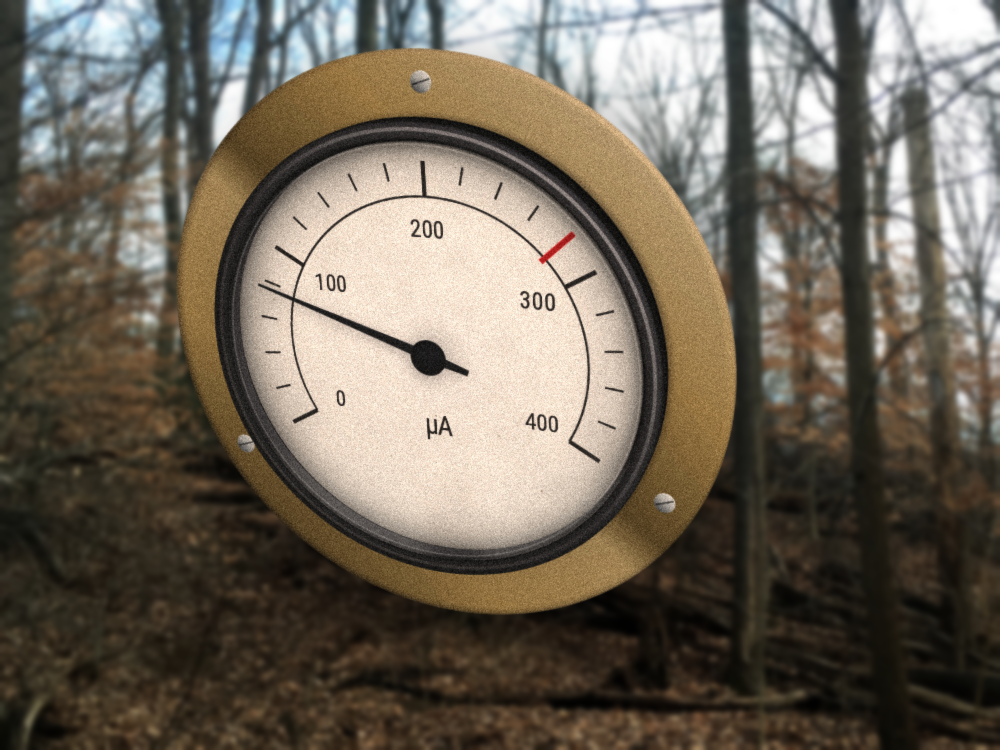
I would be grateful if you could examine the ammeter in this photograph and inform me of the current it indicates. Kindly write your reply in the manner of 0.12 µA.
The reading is 80 µA
